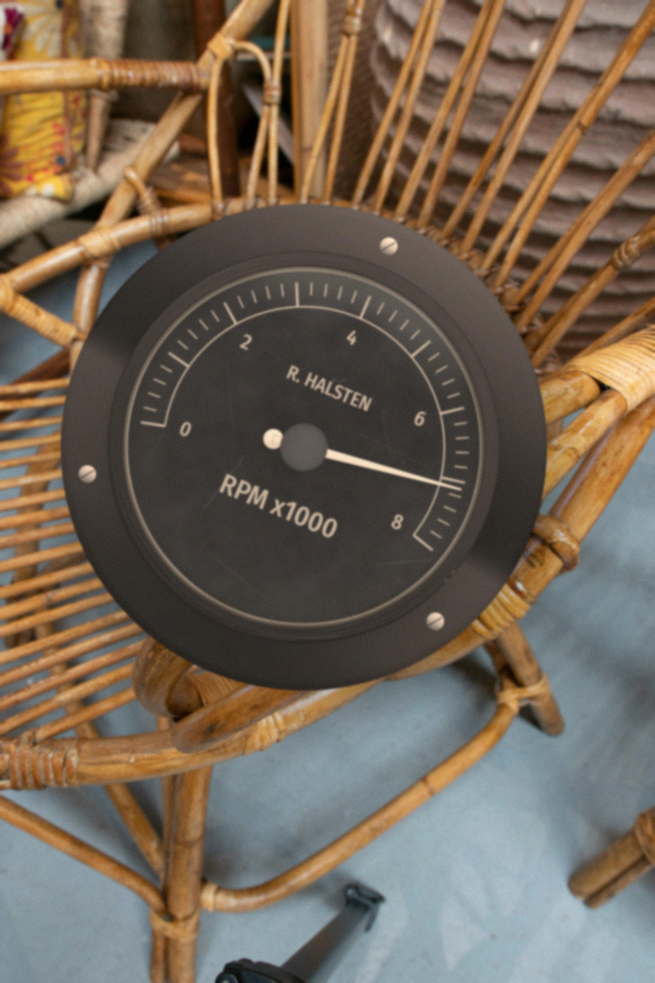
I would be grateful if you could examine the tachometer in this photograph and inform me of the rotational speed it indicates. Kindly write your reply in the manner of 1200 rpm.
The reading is 7100 rpm
